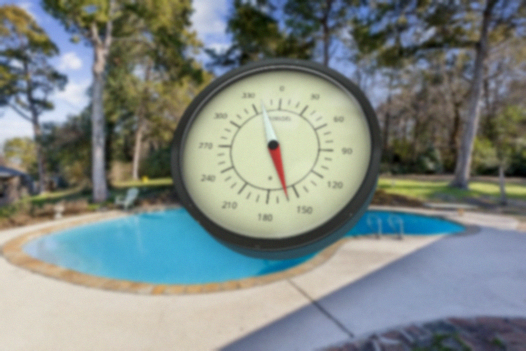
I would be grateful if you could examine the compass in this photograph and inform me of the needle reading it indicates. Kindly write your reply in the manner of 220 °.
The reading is 160 °
